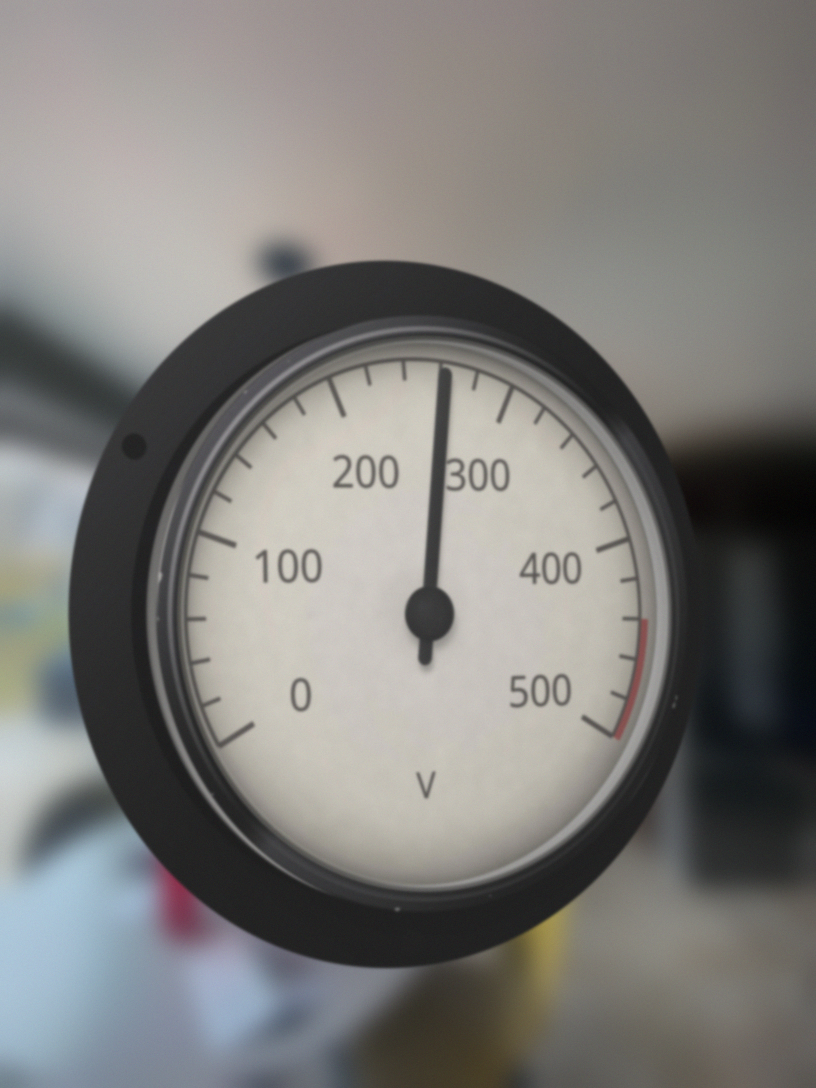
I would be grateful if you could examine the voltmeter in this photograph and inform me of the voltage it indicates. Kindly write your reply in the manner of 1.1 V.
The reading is 260 V
